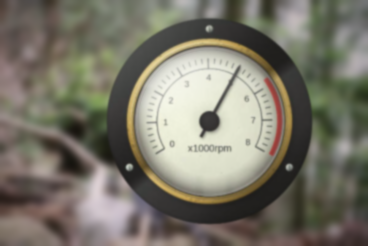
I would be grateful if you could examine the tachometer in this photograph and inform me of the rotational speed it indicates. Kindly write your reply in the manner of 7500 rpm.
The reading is 5000 rpm
